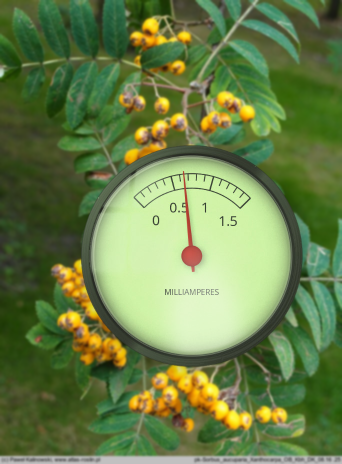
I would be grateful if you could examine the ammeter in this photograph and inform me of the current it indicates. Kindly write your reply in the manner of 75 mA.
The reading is 0.65 mA
